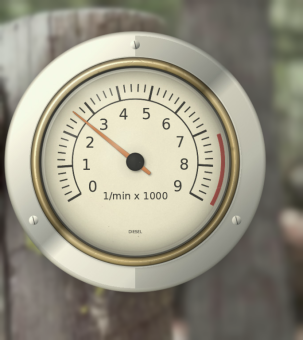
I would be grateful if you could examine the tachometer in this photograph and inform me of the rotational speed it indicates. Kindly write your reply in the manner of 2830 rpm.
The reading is 2600 rpm
